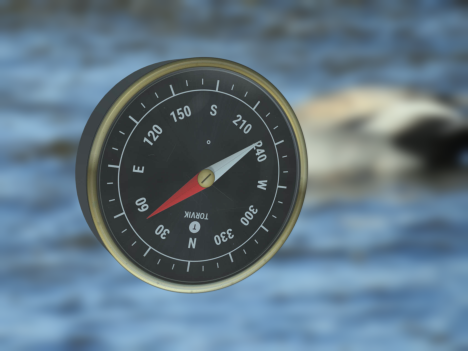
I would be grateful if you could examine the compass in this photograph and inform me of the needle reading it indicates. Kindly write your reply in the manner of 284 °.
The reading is 50 °
